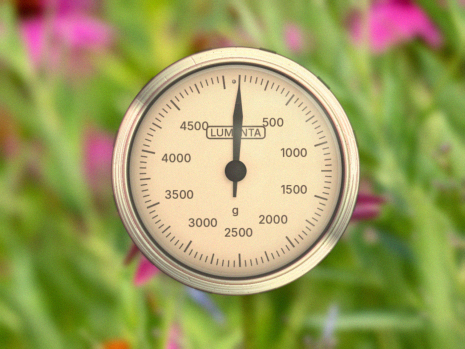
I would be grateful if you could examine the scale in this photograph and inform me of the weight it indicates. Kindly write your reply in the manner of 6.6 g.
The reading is 0 g
